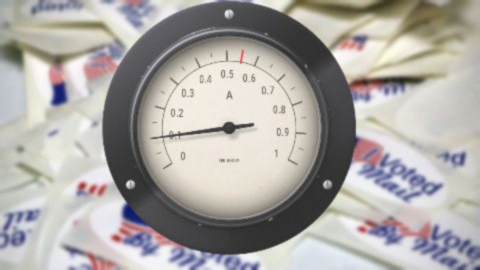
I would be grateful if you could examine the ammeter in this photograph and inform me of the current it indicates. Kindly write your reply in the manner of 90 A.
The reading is 0.1 A
